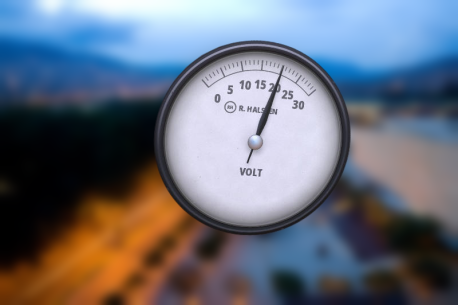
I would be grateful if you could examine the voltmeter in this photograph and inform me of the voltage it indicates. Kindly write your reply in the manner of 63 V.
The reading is 20 V
